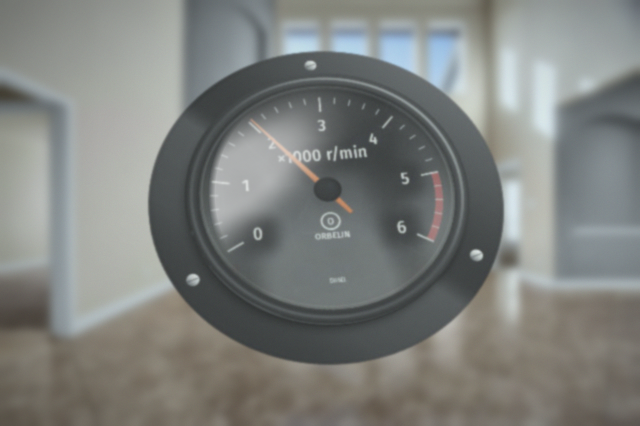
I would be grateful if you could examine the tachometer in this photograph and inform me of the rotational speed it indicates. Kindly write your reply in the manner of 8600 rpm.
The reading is 2000 rpm
